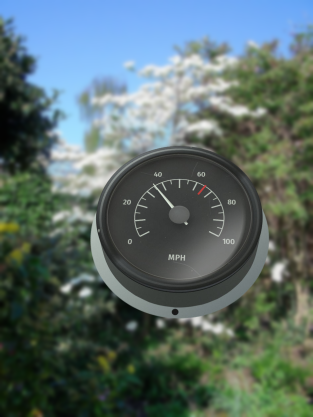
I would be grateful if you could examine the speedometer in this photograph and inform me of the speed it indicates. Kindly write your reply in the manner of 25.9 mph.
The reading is 35 mph
